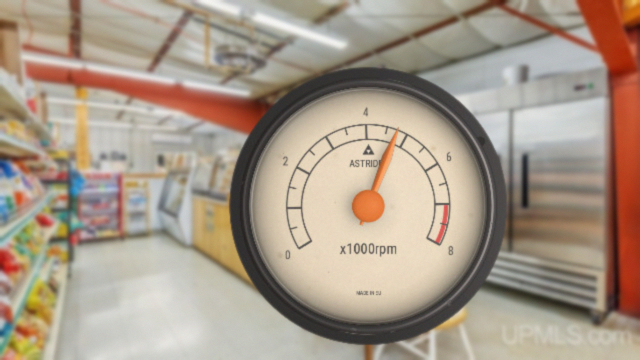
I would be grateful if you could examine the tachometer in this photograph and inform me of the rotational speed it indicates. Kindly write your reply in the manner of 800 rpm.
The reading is 4750 rpm
